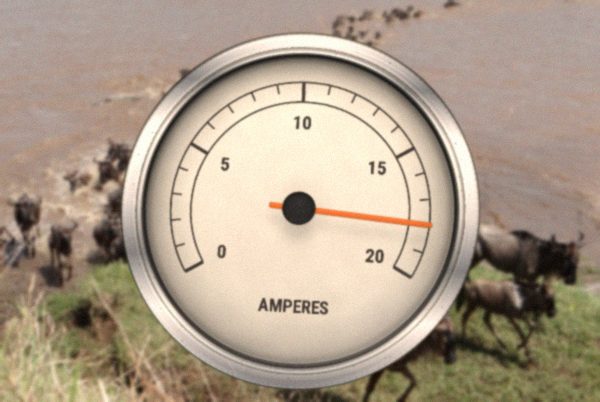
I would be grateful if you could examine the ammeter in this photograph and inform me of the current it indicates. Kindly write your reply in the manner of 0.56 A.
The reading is 18 A
